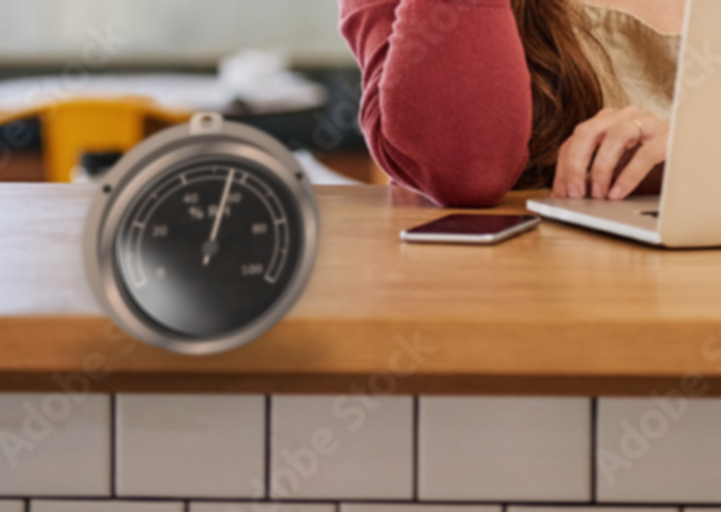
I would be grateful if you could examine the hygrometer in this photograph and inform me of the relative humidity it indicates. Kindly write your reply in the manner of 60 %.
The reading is 55 %
